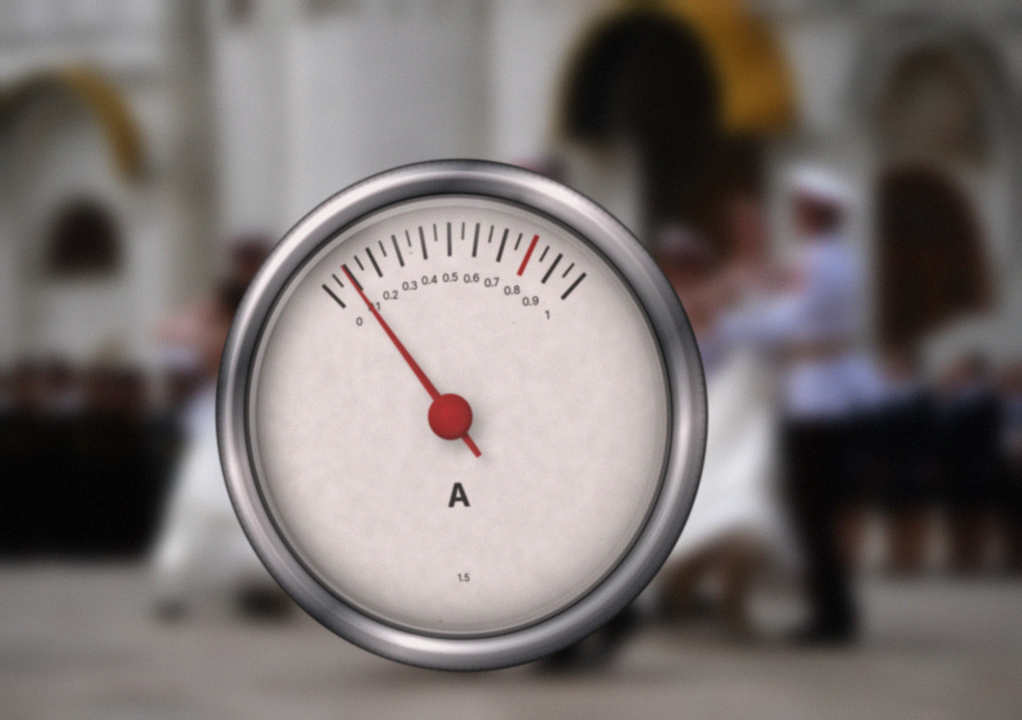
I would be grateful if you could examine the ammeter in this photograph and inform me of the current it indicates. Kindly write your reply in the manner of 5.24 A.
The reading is 0.1 A
